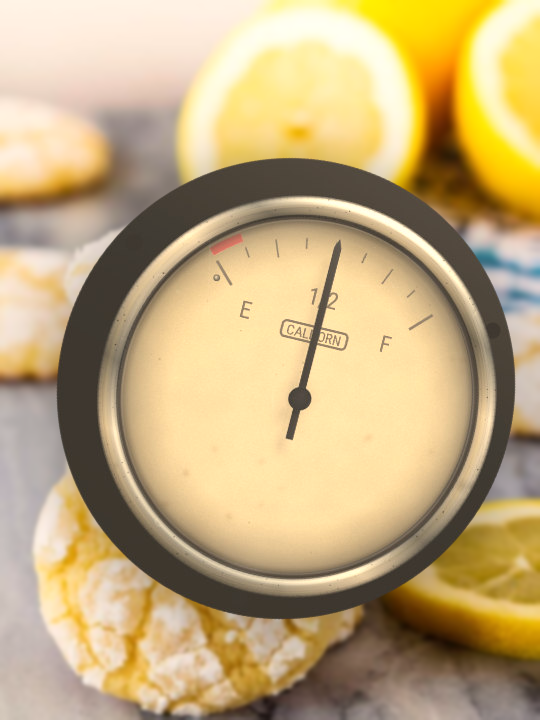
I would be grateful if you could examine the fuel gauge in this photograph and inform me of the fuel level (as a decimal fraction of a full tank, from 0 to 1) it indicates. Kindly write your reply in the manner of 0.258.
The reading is 0.5
